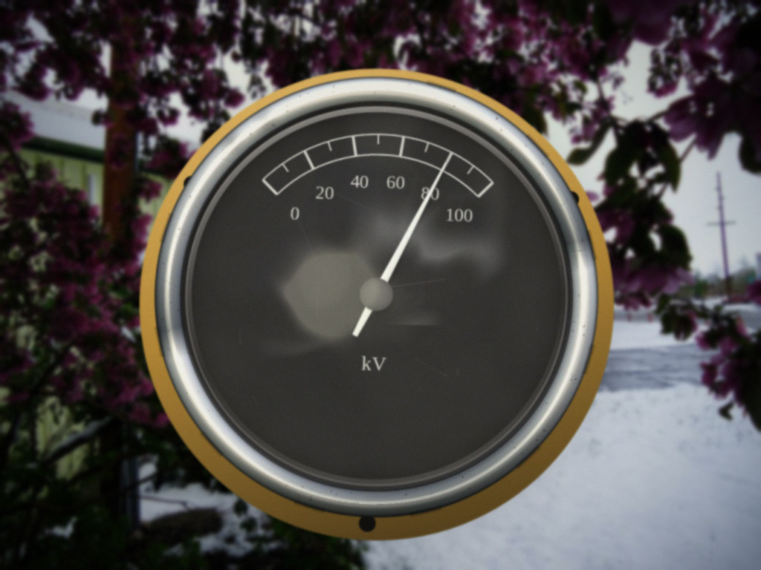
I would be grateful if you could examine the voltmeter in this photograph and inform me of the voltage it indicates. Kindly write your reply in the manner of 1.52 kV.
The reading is 80 kV
